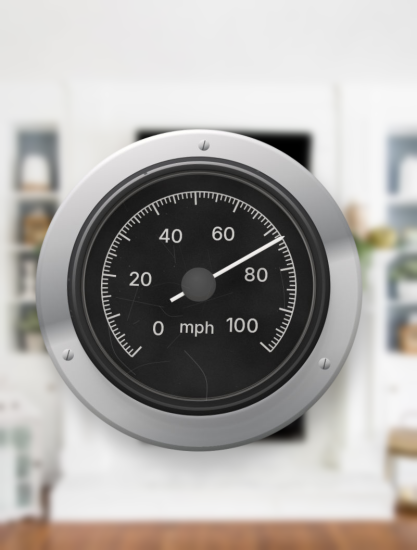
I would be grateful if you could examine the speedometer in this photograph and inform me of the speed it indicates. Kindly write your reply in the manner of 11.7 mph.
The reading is 73 mph
